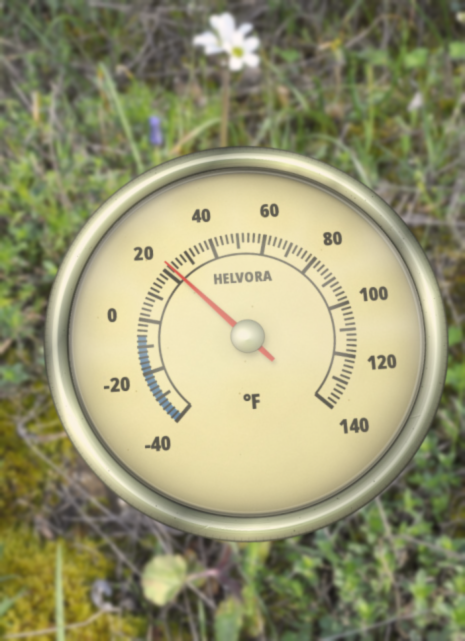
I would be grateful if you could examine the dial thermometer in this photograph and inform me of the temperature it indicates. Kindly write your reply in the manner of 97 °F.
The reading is 22 °F
